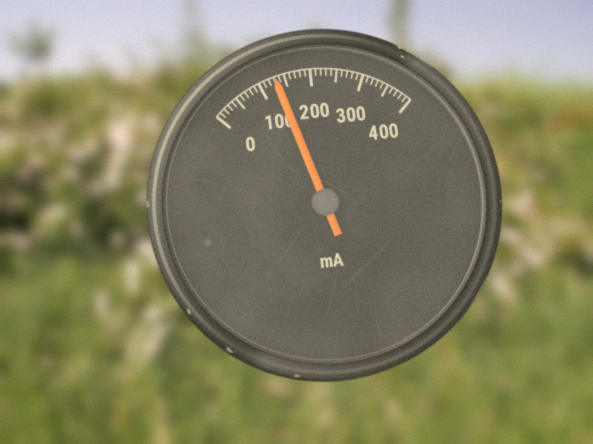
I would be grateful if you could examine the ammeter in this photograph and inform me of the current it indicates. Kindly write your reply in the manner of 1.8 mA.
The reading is 130 mA
